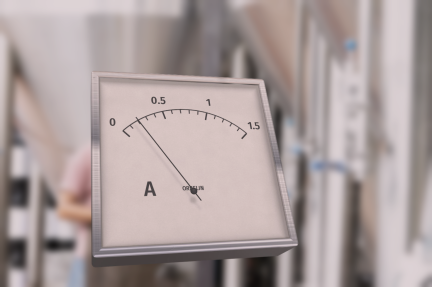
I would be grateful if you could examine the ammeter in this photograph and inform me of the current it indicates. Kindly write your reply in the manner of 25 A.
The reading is 0.2 A
